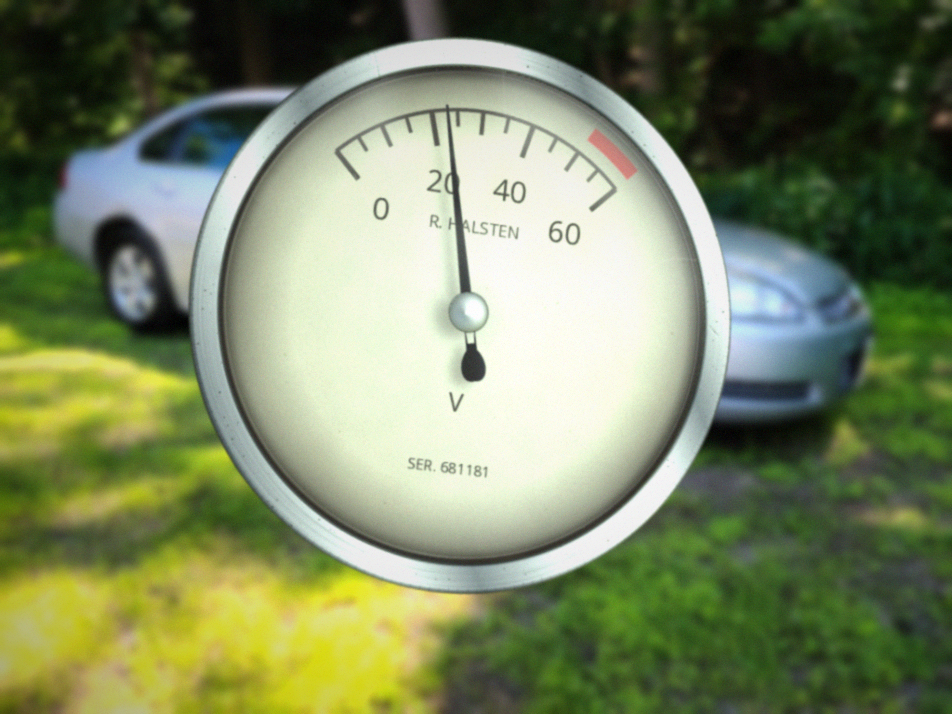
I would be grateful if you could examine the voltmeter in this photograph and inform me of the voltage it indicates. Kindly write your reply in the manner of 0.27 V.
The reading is 22.5 V
